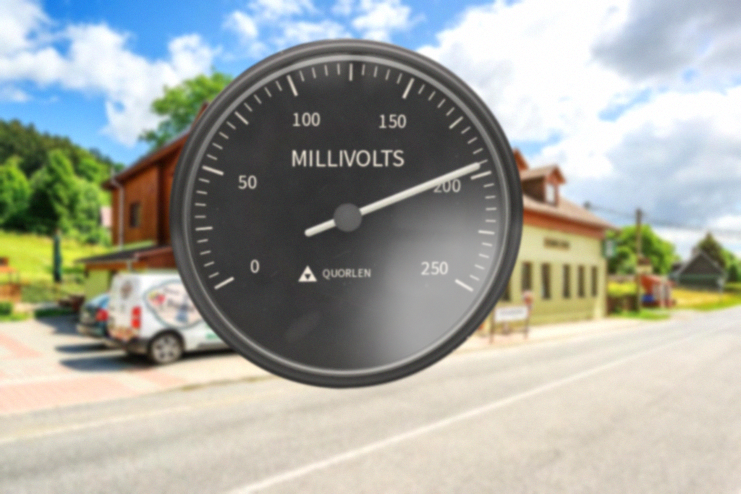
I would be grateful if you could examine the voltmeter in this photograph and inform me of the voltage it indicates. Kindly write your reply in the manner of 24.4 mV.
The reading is 195 mV
